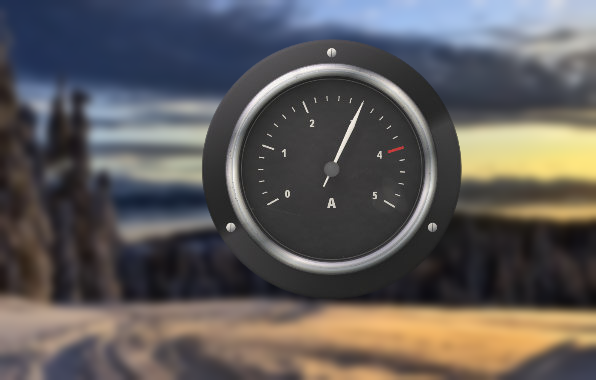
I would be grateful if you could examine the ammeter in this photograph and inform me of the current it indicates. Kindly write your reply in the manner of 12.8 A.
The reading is 3 A
